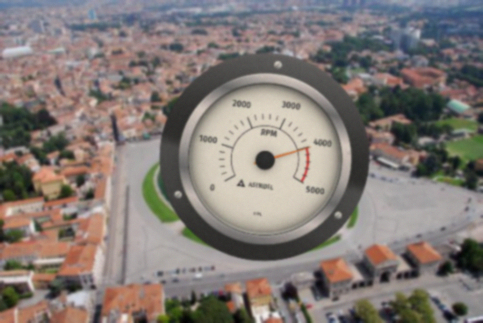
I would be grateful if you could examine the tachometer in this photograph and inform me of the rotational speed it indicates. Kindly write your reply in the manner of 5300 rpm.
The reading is 4000 rpm
